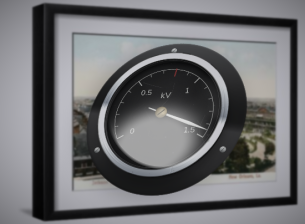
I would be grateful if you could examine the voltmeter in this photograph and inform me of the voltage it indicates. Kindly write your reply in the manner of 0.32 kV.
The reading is 1.45 kV
